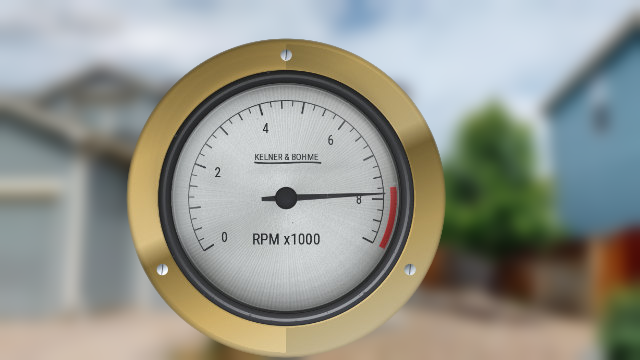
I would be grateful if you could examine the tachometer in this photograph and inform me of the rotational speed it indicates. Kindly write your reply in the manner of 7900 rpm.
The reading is 7875 rpm
